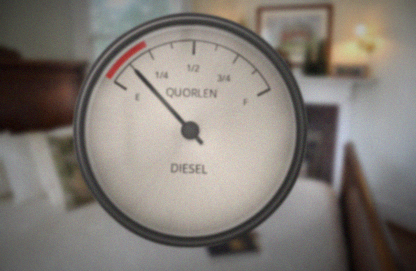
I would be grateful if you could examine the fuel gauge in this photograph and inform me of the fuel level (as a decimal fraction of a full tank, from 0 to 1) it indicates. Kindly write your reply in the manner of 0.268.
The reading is 0.125
